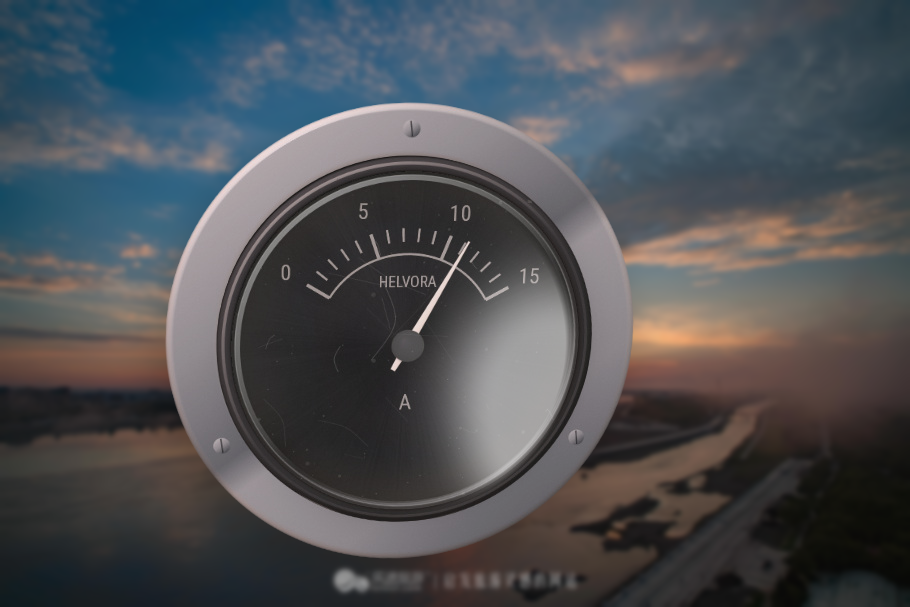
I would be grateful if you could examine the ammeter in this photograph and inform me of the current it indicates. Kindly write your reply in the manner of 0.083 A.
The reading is 11 A
